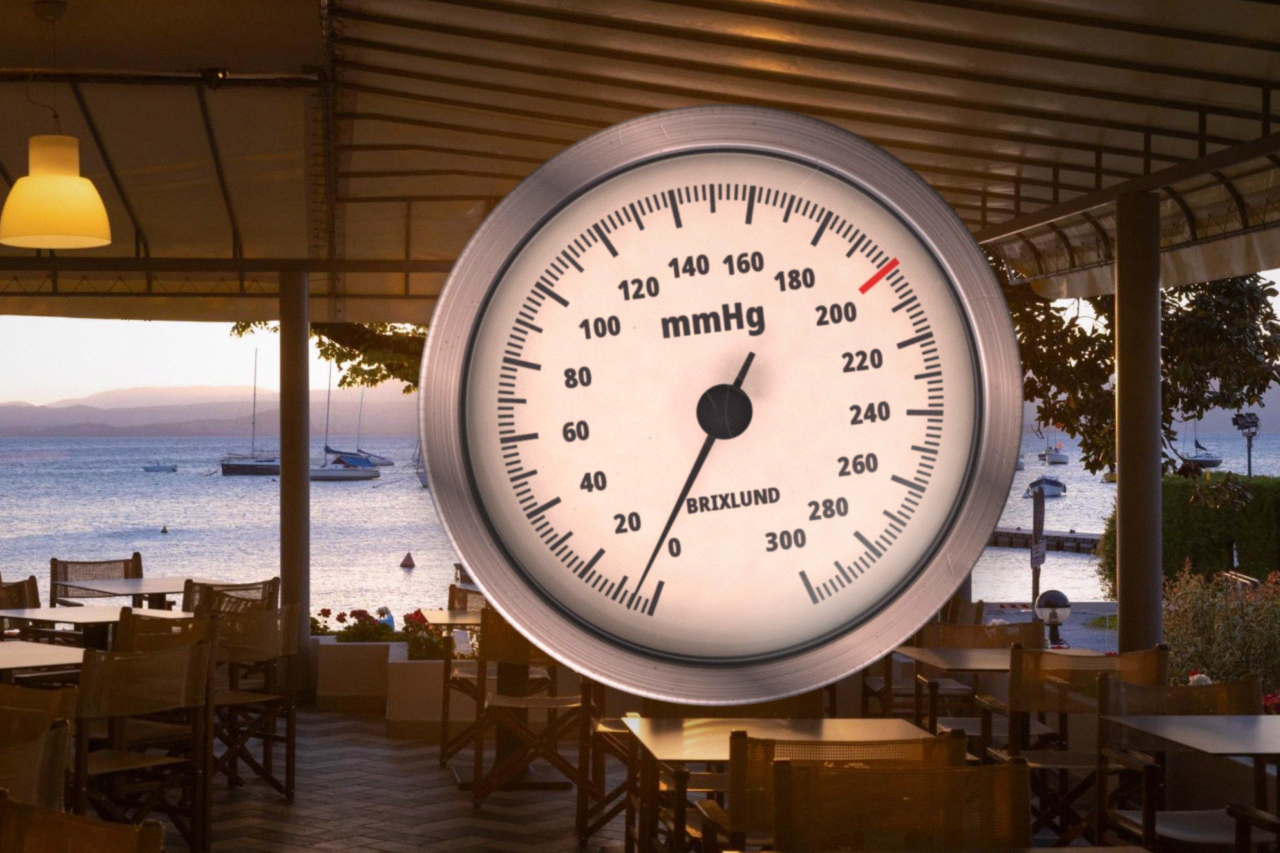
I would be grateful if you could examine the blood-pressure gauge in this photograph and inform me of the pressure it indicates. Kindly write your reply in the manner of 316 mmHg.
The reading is 6 mmHg
